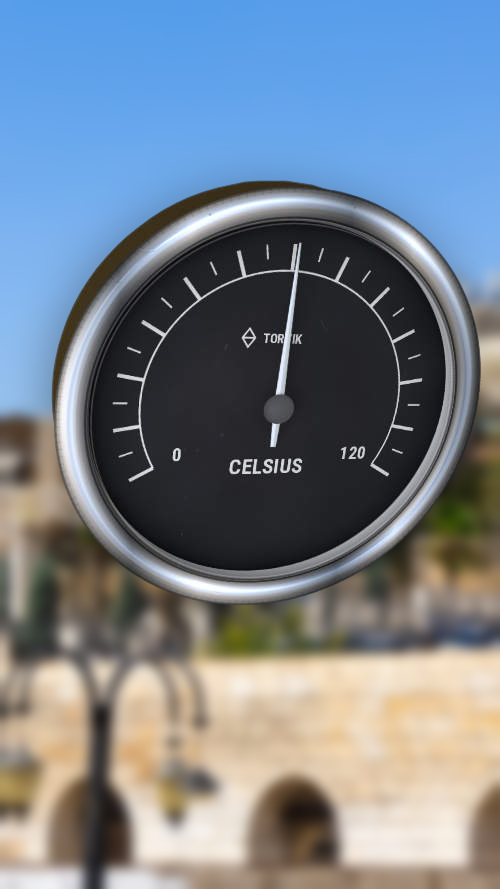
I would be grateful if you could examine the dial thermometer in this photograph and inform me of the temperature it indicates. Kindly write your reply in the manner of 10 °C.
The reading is 60 °C
